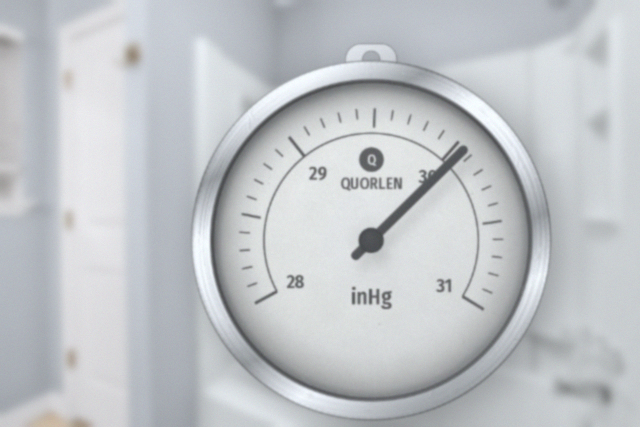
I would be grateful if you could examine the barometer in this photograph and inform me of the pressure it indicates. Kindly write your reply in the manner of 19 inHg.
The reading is 30.05 inHg
